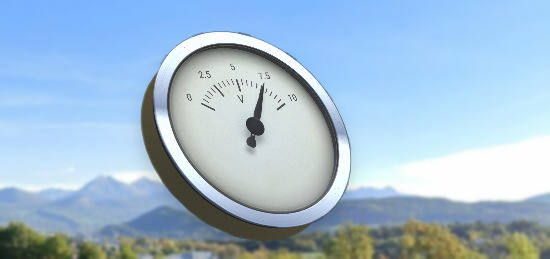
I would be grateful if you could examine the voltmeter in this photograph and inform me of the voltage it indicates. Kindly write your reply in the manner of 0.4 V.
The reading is 7.5 V
